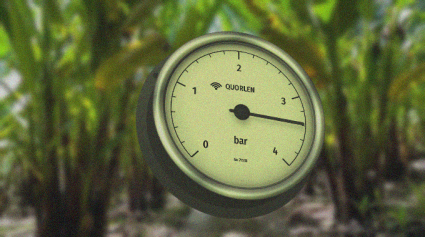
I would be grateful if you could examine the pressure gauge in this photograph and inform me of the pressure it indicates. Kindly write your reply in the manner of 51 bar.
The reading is 3.4 bar
